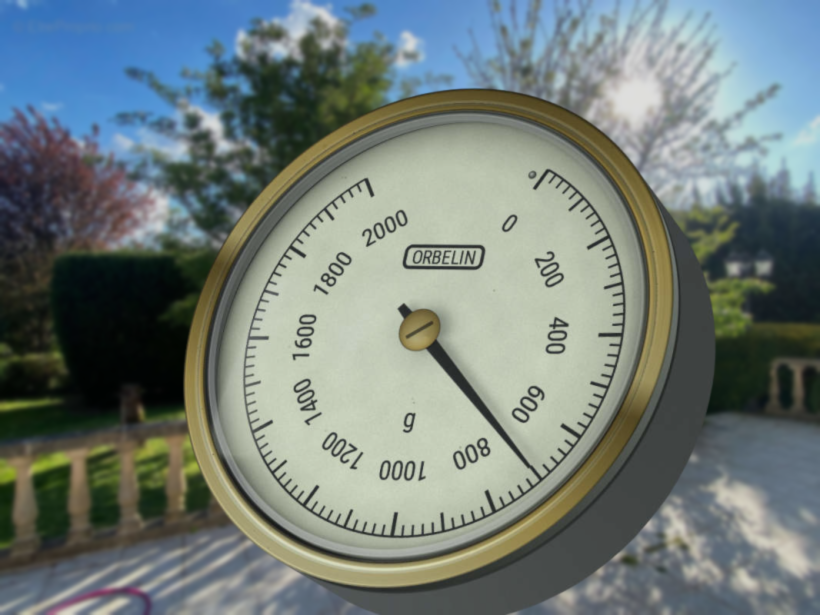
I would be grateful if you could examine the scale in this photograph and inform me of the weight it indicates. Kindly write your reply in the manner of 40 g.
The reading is 700 g
